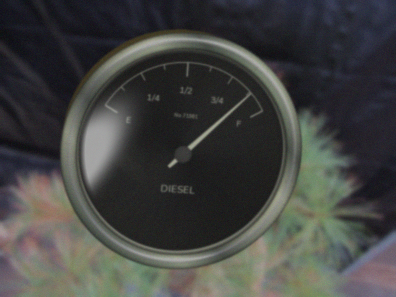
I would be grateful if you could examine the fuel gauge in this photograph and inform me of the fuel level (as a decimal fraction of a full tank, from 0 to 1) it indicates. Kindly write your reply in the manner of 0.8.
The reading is 0.875
